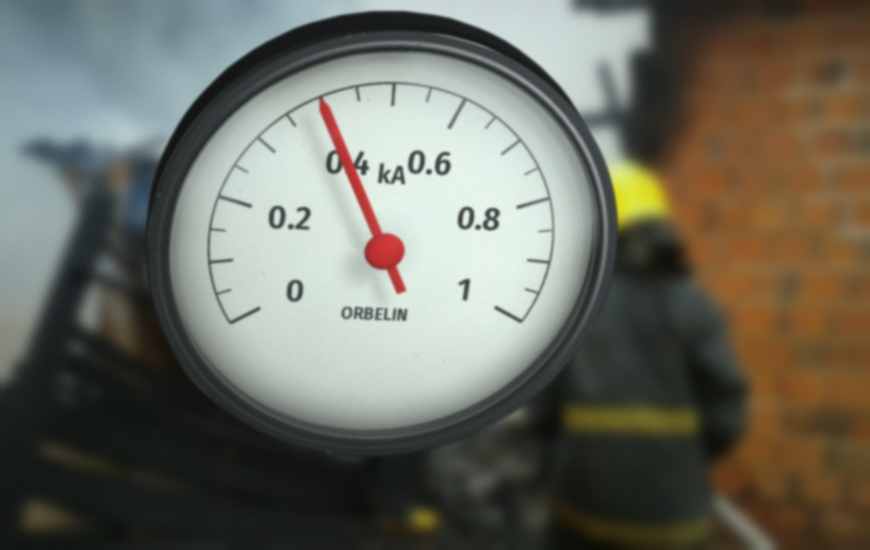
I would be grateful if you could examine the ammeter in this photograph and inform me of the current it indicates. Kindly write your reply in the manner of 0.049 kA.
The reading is 0.4 kA
